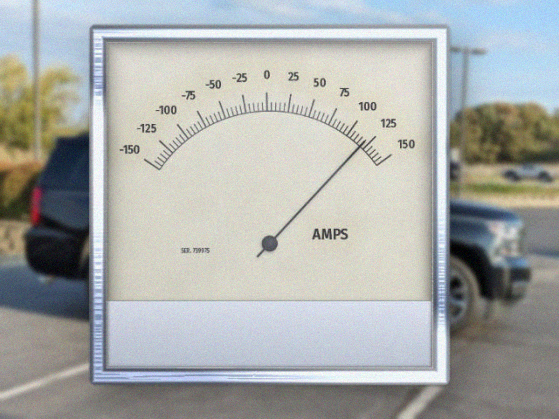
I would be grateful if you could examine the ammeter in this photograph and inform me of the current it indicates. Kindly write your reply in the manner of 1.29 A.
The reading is 120 A
